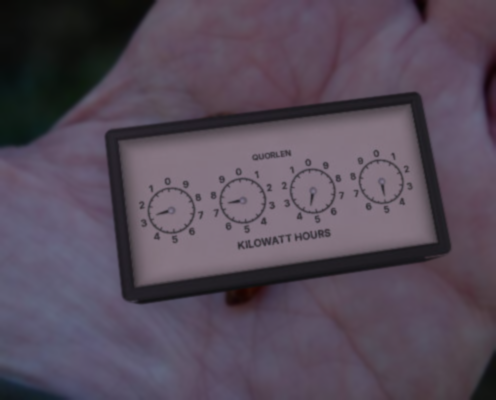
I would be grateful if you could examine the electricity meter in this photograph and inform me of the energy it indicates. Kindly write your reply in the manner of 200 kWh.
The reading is 2745 kWh
